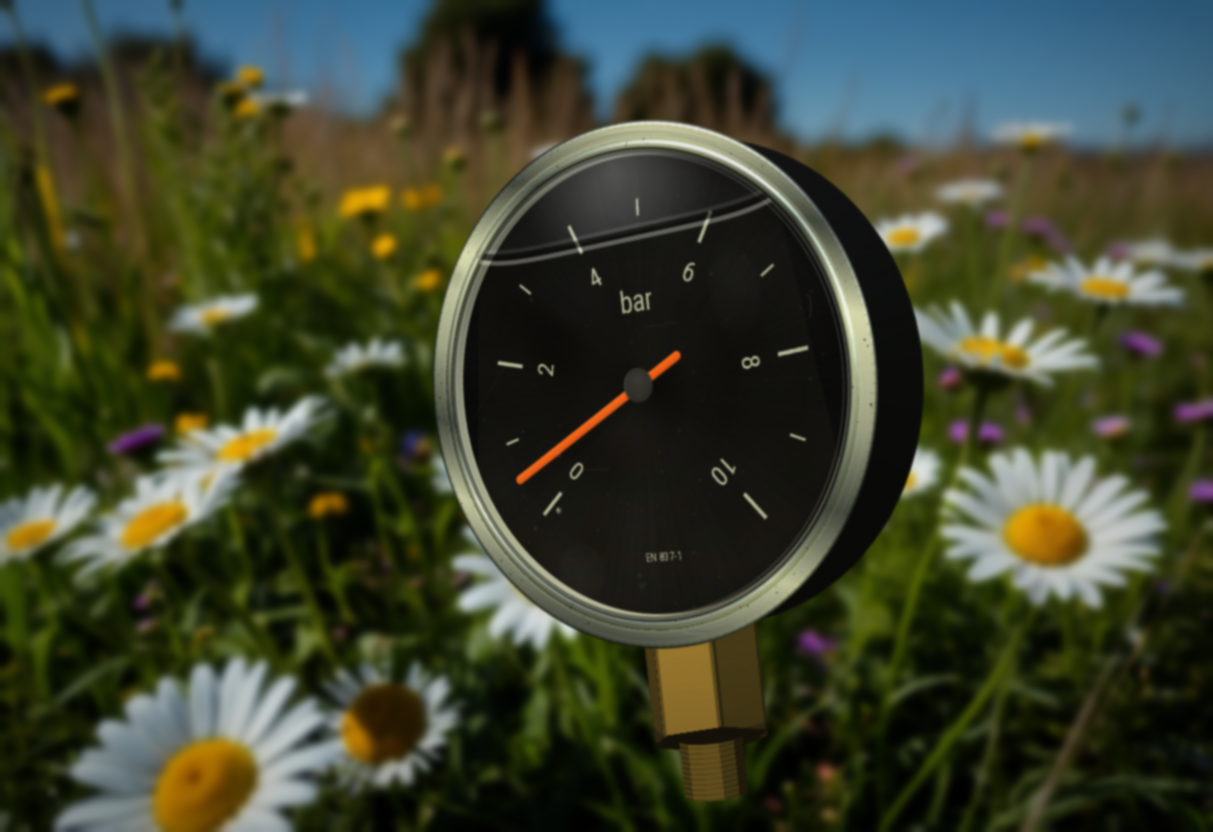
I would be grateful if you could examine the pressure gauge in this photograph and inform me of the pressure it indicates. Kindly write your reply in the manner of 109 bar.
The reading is 0.5 bar
